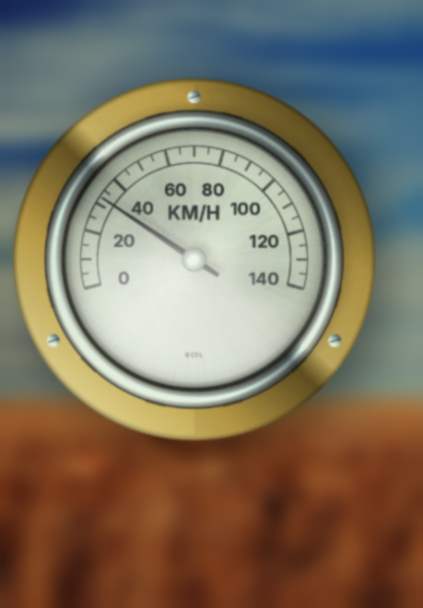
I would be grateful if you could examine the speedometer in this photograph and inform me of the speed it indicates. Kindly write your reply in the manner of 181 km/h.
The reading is 32.5 km/h
